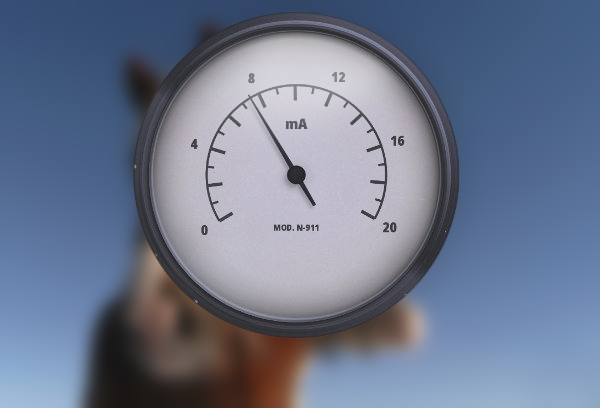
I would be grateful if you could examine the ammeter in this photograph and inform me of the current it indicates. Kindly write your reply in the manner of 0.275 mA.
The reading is 7.5 mA
